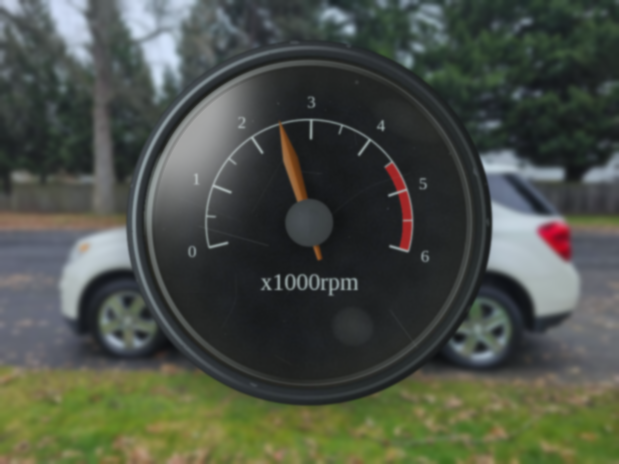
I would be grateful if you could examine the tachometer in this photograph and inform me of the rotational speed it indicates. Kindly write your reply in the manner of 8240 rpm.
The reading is 2500 rpm
